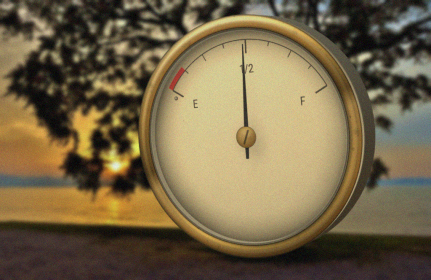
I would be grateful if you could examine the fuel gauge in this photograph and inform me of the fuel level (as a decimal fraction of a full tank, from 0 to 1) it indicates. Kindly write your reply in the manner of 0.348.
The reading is 0.5
